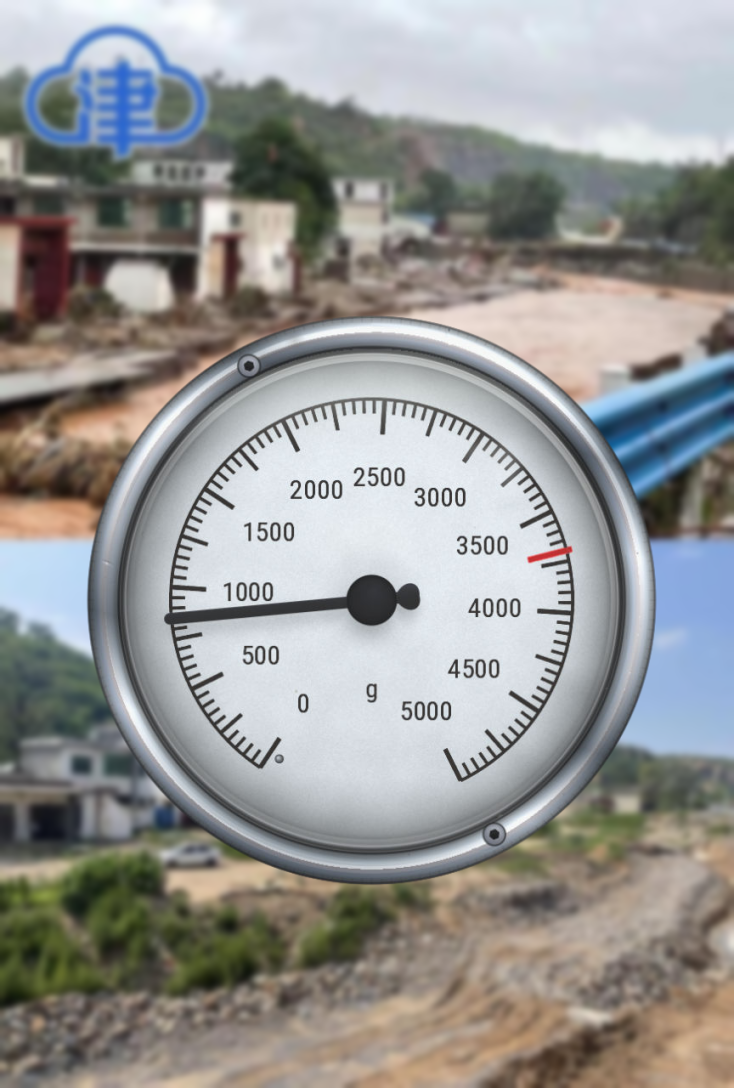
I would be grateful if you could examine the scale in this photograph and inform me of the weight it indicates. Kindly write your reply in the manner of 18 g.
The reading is 850 g
